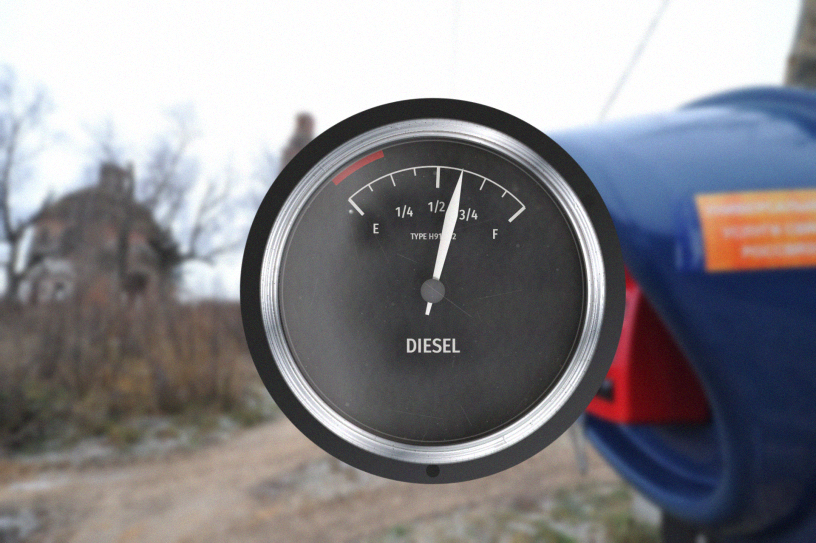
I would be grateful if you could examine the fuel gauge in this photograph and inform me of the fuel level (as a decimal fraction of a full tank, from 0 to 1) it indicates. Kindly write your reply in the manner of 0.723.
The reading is 0.625
